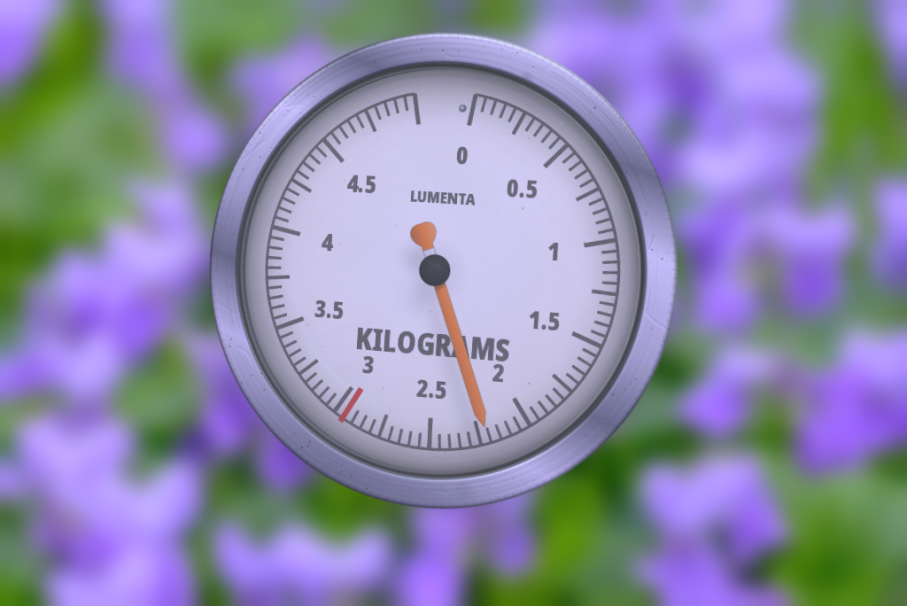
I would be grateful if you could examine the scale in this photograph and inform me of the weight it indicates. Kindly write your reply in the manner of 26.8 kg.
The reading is 2.2 kg
